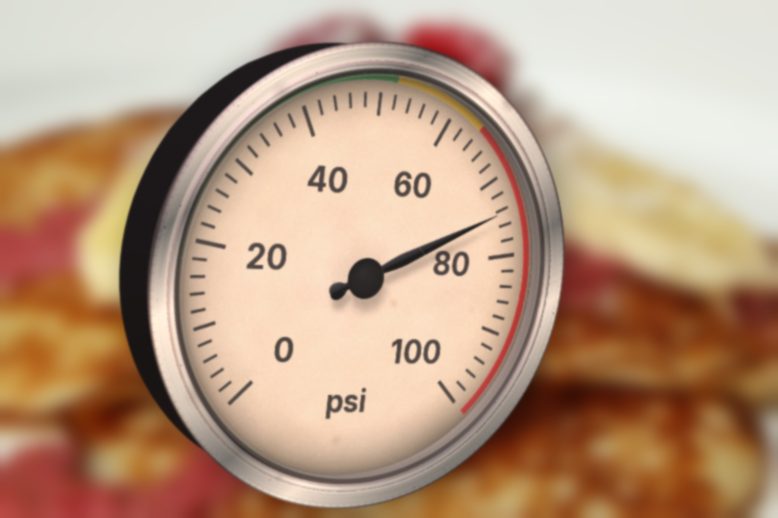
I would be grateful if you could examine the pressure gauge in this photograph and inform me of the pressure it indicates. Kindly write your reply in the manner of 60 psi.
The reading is 74 psi
